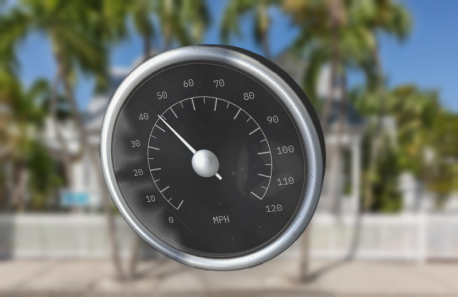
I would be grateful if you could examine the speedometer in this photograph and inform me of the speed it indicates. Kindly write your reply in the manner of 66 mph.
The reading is 45 mph
